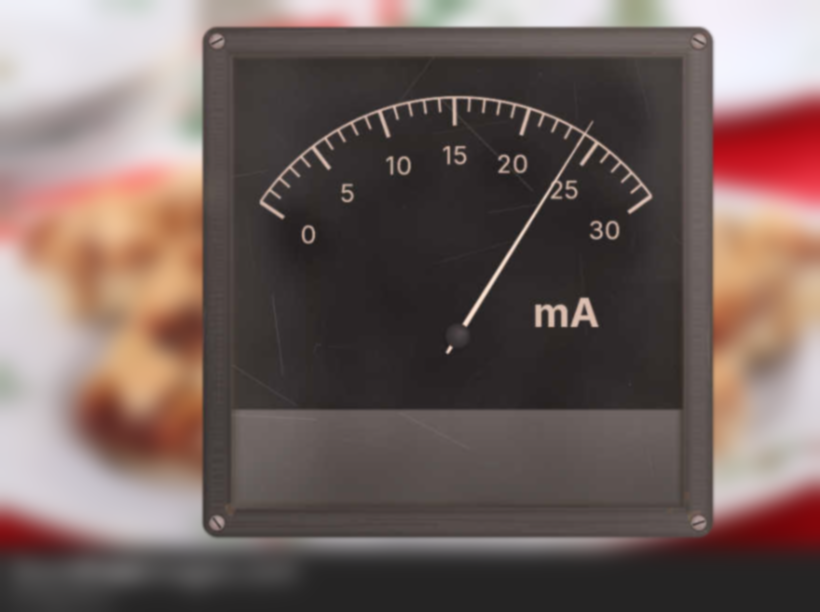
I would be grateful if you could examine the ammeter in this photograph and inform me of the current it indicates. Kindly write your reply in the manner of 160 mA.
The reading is 24 mA
